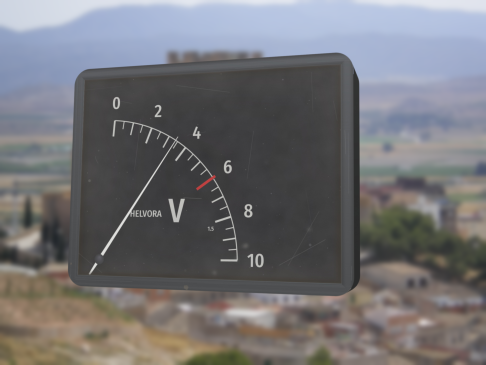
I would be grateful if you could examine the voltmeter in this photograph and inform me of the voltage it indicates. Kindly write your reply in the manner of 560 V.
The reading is 3.5 V
